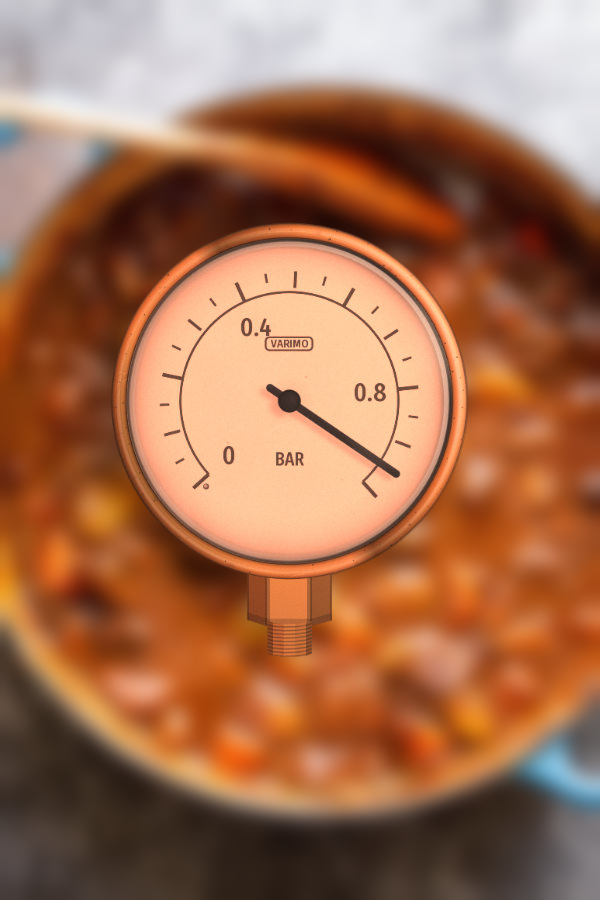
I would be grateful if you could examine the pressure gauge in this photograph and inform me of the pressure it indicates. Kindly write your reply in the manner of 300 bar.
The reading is 0.95 bar
